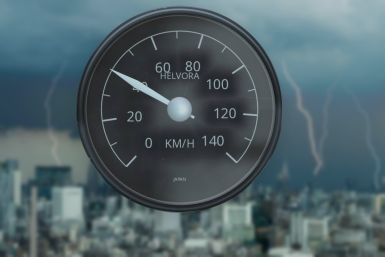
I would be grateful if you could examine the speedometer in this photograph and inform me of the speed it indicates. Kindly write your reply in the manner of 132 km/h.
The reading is 40 km/h
